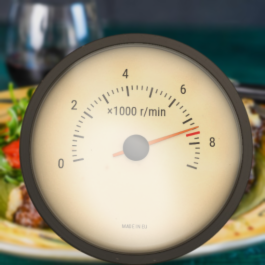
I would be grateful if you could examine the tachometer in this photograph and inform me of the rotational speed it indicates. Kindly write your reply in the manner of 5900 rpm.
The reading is 7400 rpm
